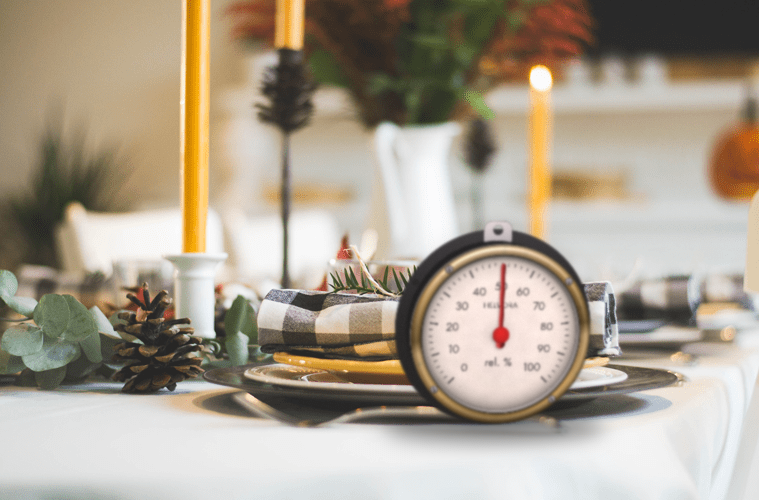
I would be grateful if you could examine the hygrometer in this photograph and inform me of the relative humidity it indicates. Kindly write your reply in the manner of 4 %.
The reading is 50 %
